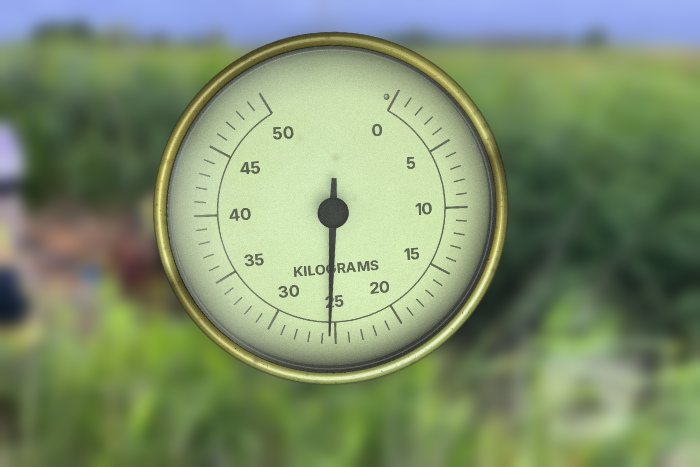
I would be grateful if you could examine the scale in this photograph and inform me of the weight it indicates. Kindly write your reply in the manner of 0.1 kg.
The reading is 25.5 kg
